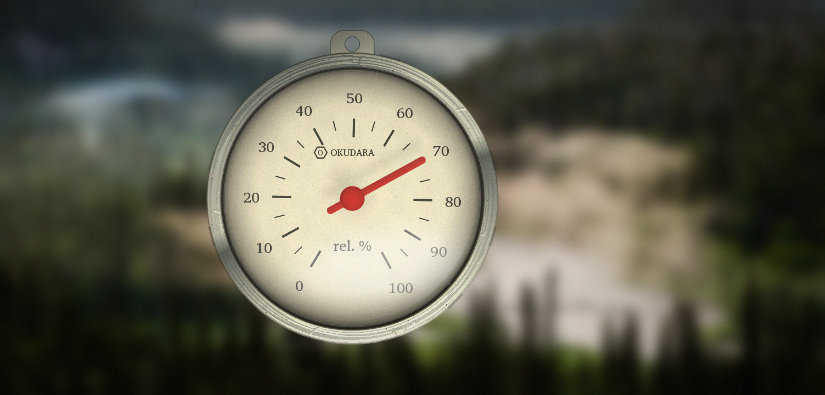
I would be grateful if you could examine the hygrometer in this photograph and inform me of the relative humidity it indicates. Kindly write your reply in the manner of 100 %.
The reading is 70 %
